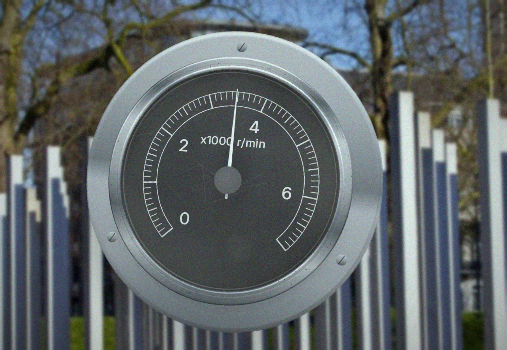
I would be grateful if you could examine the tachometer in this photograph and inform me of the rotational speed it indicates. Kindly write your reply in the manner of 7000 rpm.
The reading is 3500 rpm
